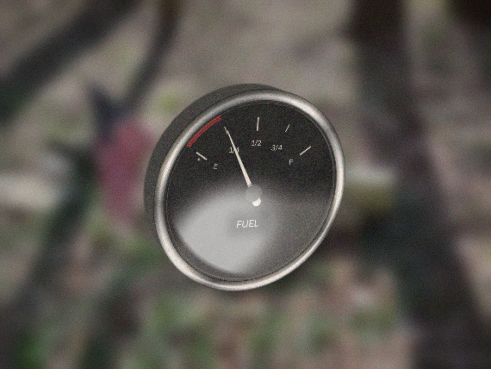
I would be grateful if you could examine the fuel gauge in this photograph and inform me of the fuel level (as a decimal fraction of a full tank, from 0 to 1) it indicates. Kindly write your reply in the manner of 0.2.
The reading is 0.25
